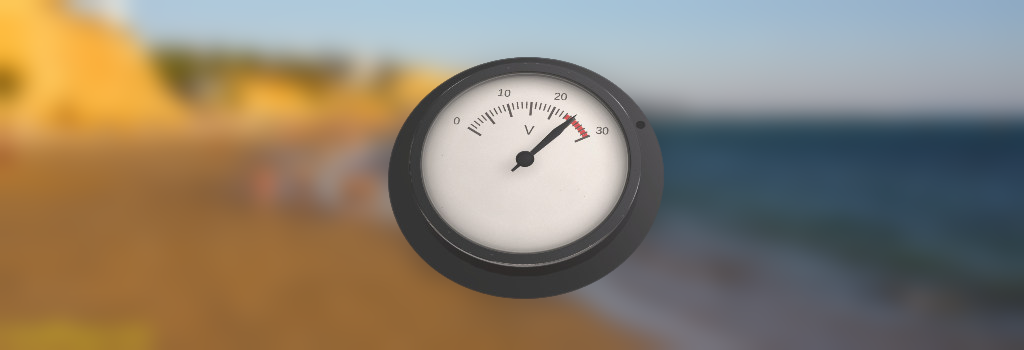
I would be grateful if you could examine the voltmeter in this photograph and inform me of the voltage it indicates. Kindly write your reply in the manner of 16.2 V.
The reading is 25 V
